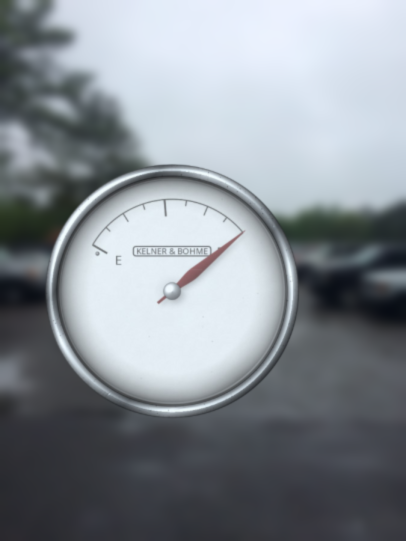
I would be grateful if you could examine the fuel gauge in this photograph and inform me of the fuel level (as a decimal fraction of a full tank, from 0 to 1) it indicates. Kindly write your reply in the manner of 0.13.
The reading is 1
